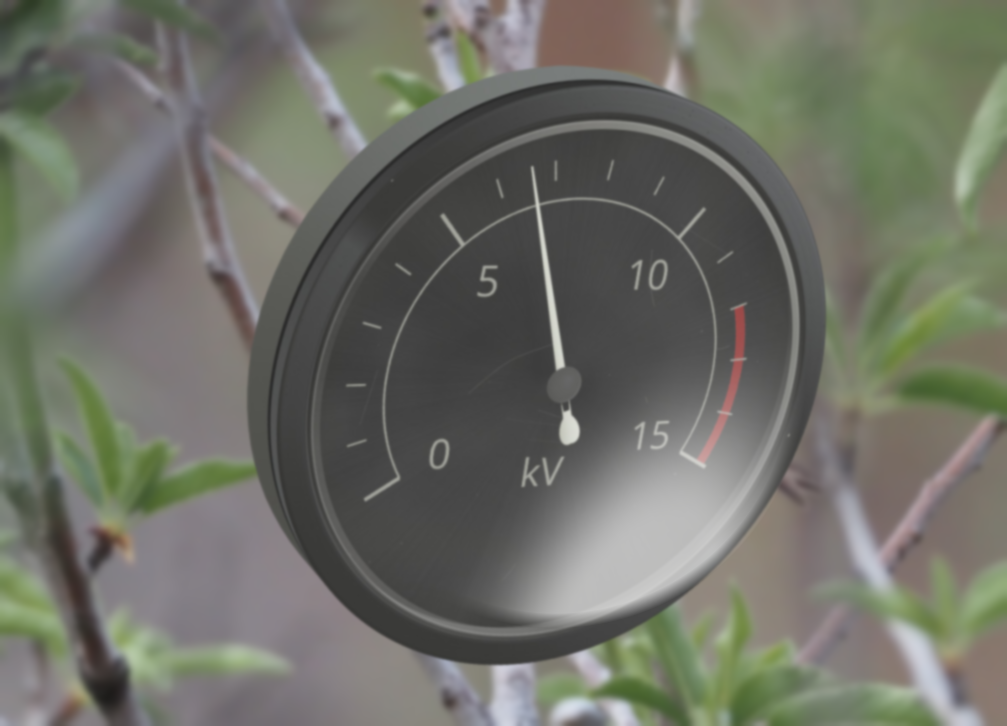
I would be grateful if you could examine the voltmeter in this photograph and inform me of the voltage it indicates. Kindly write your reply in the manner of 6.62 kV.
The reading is 6.5 kV
